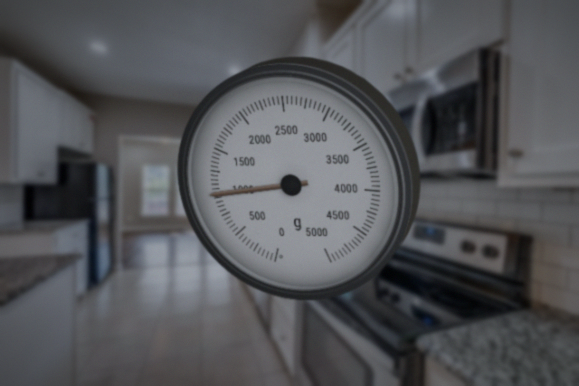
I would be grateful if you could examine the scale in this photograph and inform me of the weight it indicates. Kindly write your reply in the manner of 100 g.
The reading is 1000 g
